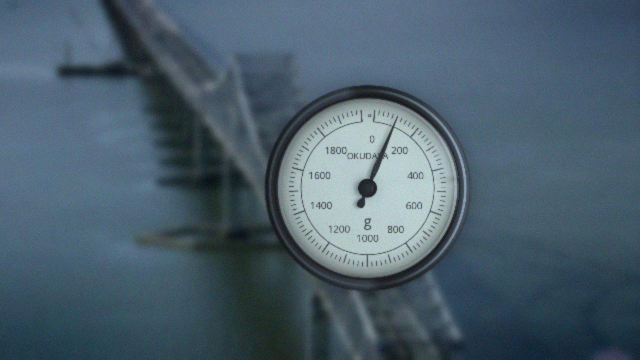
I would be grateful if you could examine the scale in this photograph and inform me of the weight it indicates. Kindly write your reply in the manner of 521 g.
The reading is 100 g
